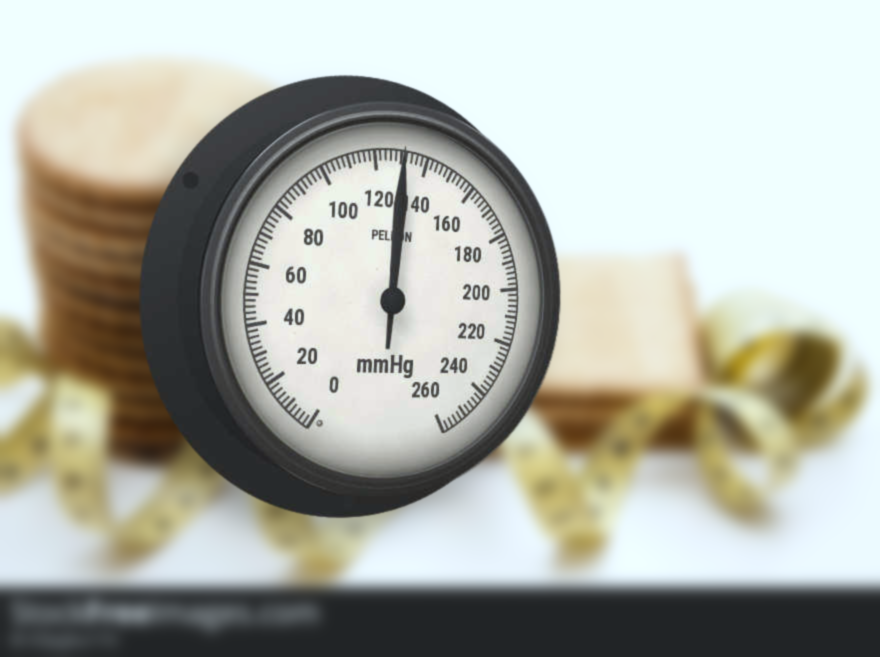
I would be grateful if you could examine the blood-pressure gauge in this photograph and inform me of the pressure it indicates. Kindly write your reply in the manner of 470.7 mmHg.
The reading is 130 mmHg
